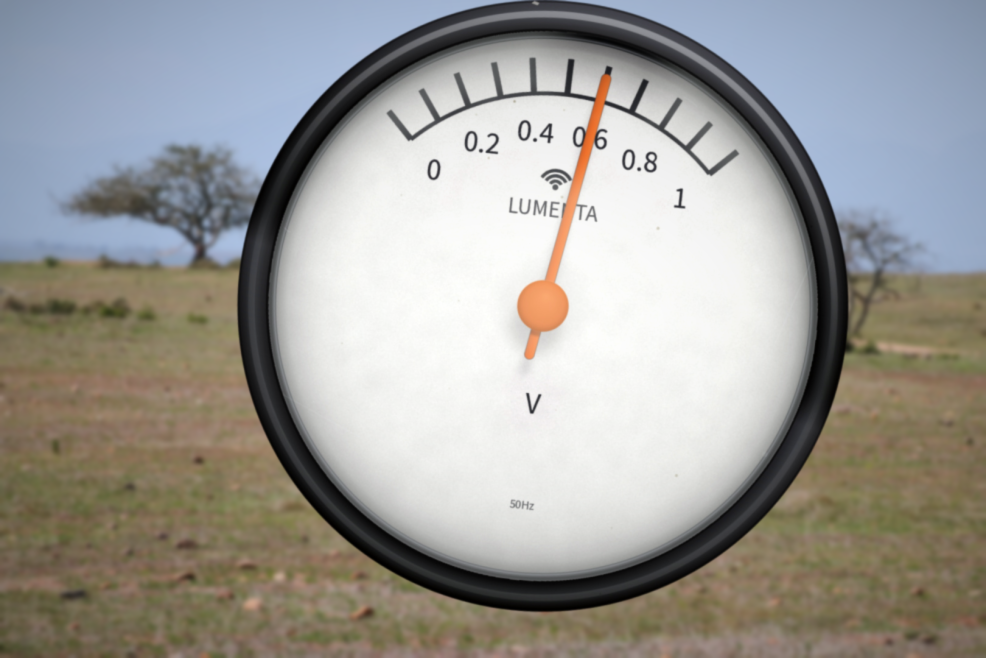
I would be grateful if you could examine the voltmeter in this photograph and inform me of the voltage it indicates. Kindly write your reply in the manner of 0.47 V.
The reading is 0.6 V
